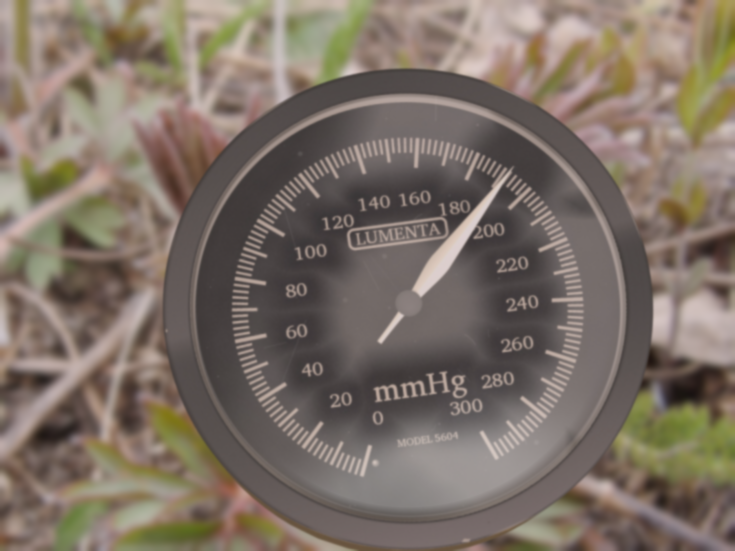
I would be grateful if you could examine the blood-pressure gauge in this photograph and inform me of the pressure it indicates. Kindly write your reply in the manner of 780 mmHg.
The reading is 192 mmHg
